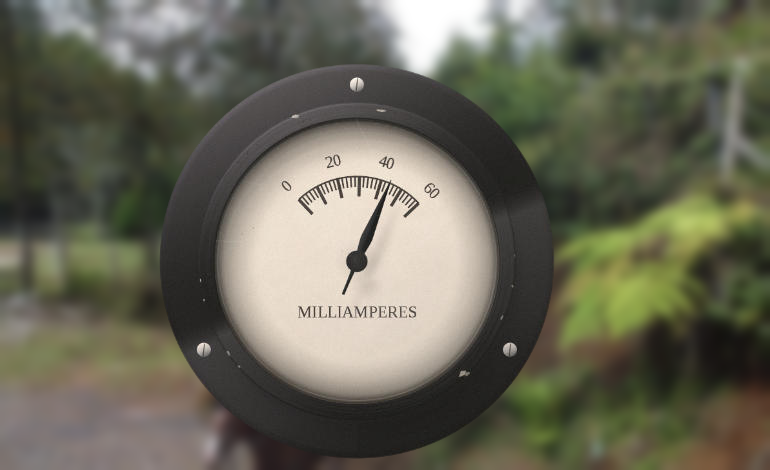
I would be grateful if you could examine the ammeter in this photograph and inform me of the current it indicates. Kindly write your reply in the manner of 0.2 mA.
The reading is 44 mA
